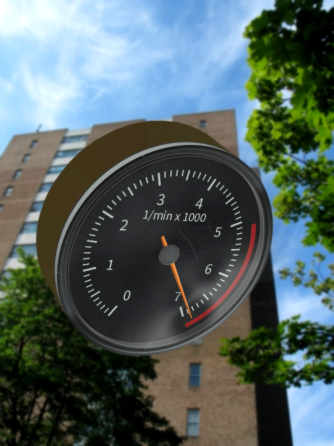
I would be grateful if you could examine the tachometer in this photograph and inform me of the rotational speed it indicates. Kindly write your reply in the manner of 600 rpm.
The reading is 6900 rpm
